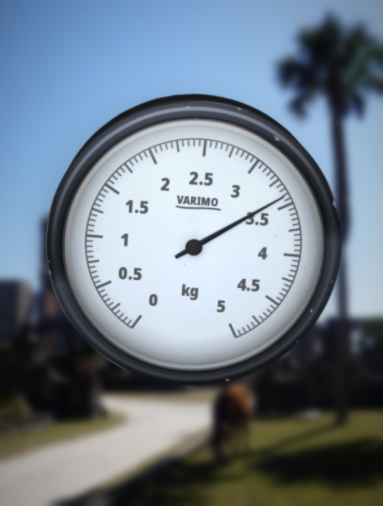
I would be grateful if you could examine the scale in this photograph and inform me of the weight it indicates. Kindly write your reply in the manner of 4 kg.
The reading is 3.4 kg
